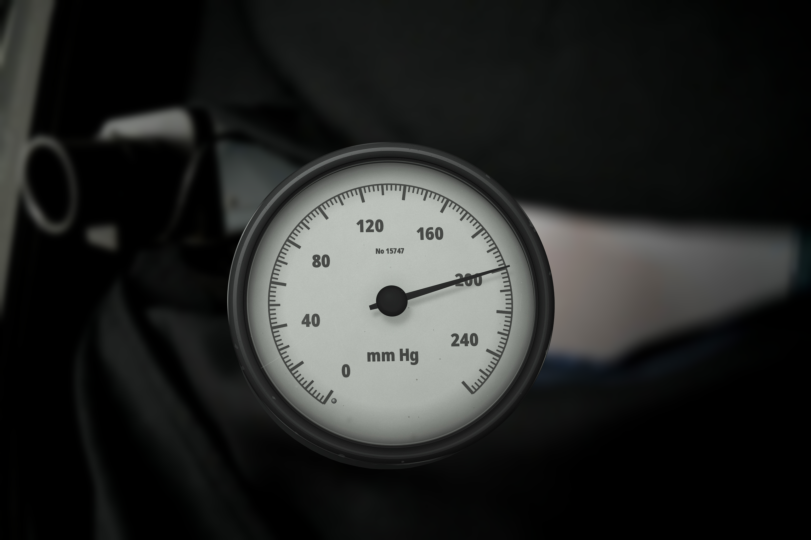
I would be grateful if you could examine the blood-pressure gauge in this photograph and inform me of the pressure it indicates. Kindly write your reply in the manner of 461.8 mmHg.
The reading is 200 mmHg
